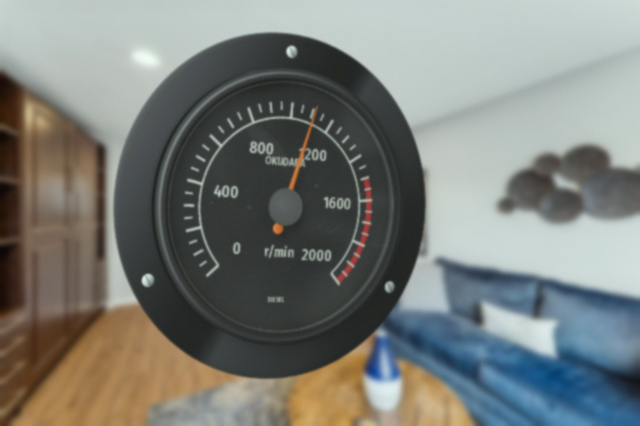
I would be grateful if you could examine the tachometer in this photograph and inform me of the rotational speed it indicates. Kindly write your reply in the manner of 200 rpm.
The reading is 1100 rpm
